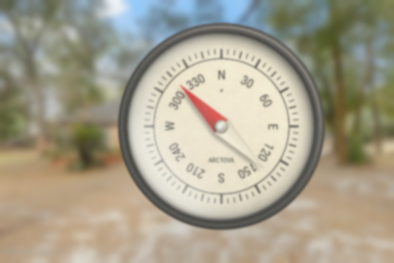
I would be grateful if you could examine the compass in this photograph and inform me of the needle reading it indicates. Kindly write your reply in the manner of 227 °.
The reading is 315 °
